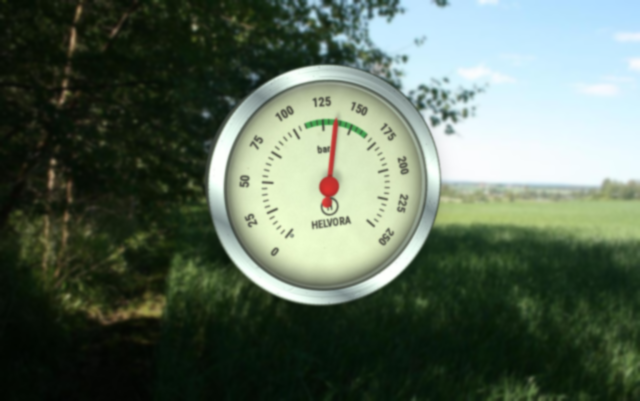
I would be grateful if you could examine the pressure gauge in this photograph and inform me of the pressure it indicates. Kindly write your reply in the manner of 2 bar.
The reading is 135 bar
